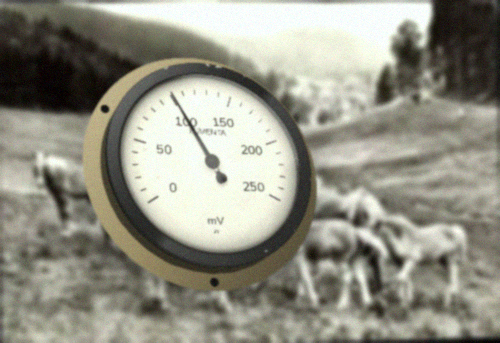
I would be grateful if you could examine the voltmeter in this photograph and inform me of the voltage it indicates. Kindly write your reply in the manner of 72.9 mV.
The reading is 100 mV
